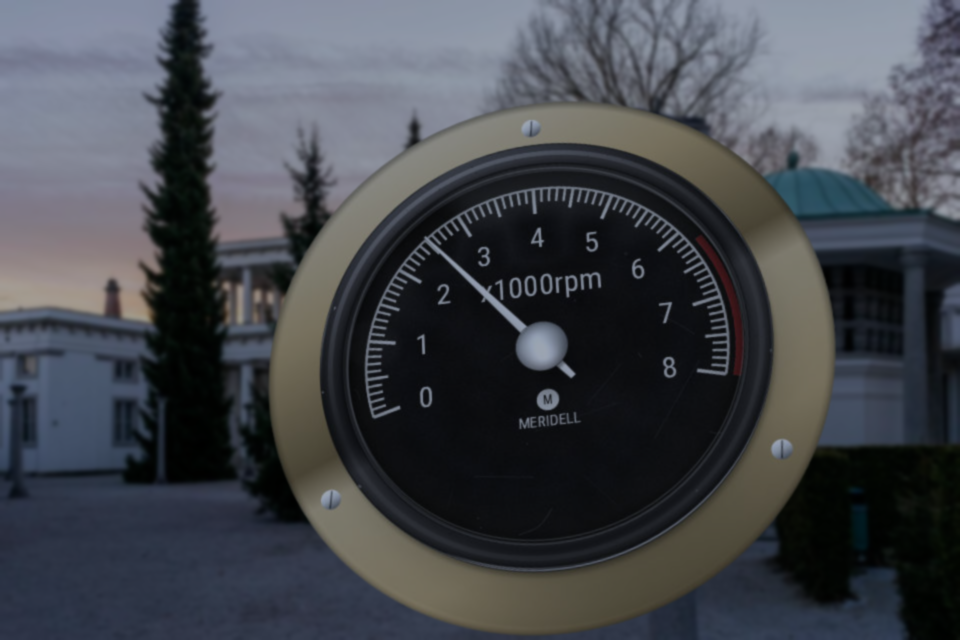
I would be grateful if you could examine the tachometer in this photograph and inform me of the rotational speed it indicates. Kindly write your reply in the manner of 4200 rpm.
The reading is 2500 rpm
